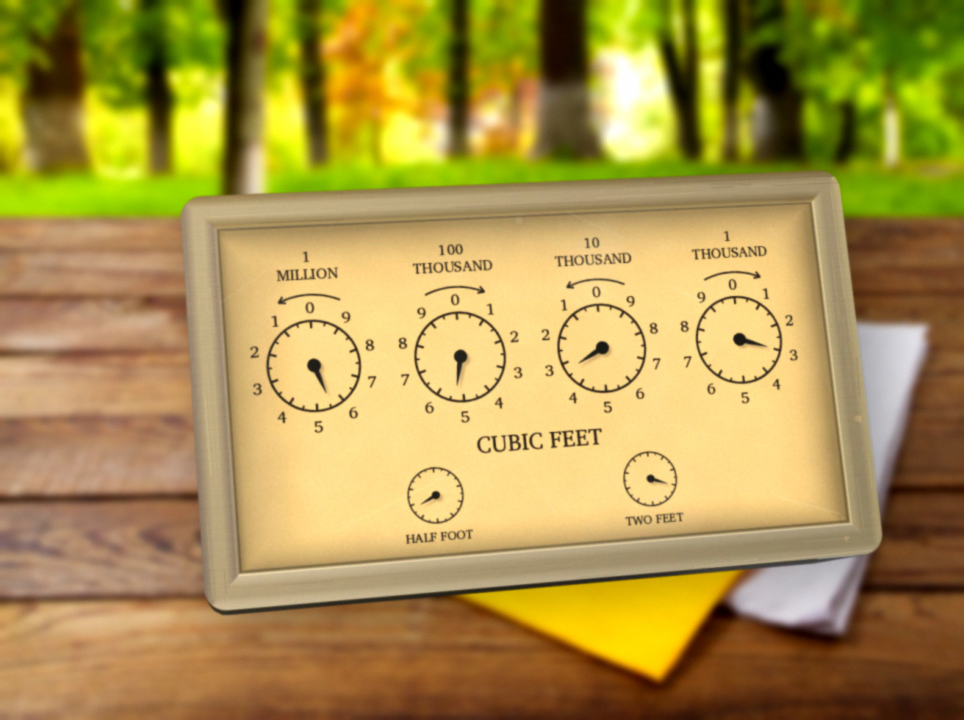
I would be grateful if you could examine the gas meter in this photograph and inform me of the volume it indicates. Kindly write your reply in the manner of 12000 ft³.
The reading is 553300 ft³
